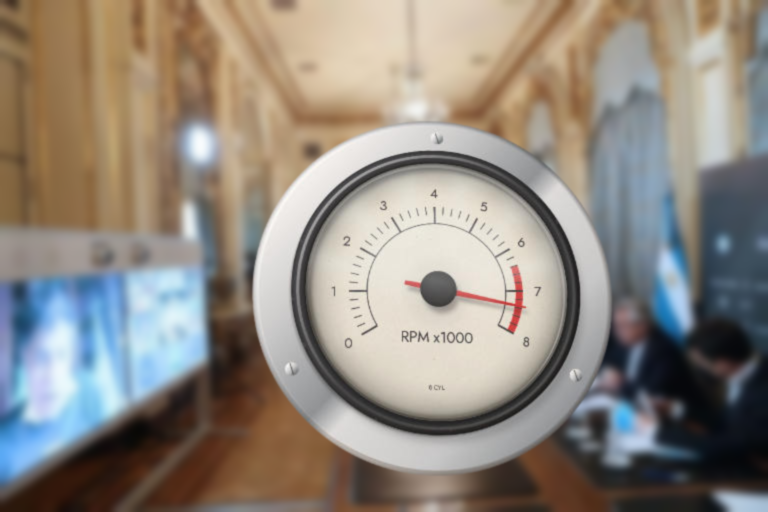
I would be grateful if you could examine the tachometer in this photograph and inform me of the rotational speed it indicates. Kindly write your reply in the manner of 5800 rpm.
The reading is 7400 rpm
